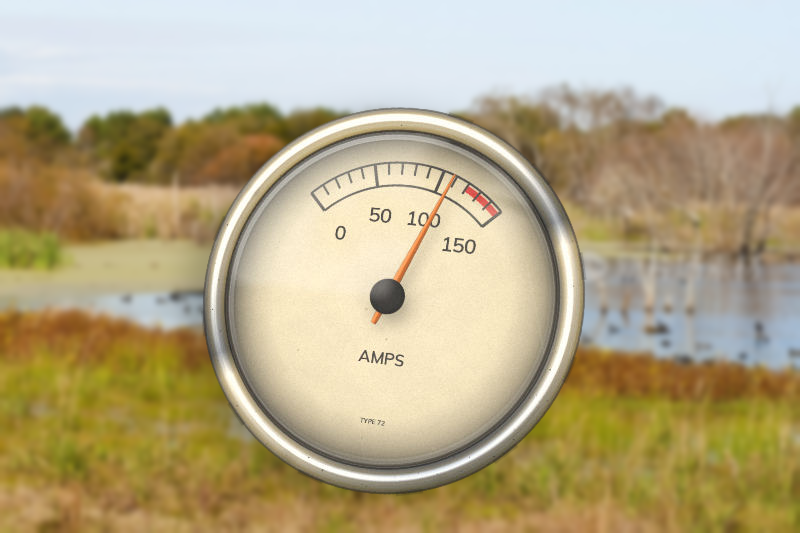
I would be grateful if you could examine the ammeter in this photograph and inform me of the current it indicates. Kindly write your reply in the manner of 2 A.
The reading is 110 A
